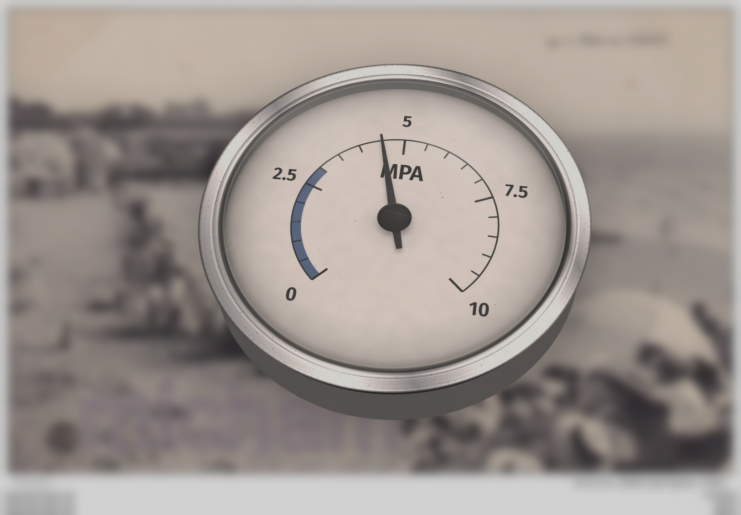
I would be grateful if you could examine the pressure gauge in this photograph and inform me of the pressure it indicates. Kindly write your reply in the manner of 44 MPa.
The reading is 4.5 MPa
